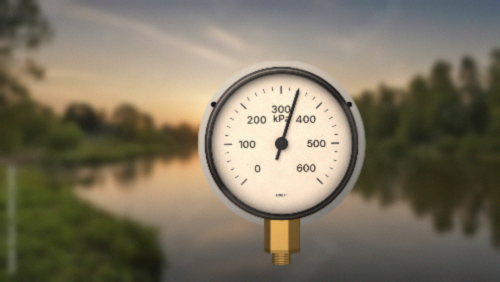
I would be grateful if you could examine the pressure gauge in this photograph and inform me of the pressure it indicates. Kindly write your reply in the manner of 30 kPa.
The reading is 340 kPa
